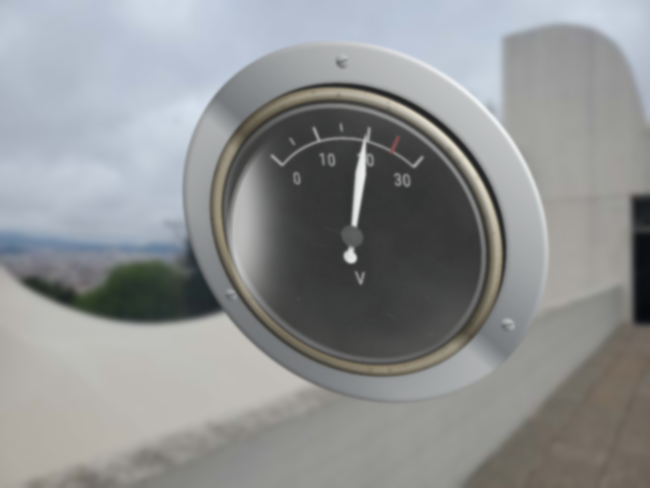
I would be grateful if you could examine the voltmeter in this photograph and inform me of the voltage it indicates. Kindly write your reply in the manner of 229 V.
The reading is 20 V
